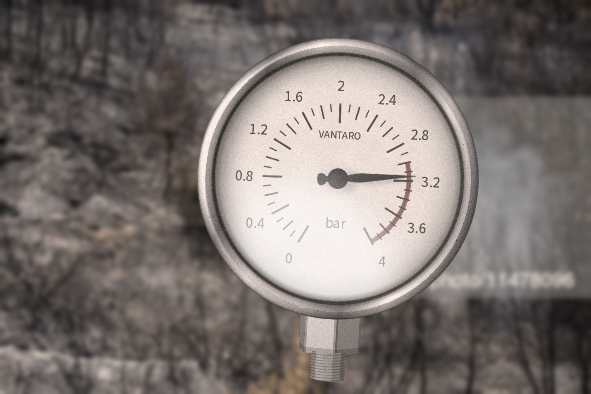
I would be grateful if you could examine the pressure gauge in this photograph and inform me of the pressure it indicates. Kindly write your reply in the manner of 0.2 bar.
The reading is 3.15 bar
